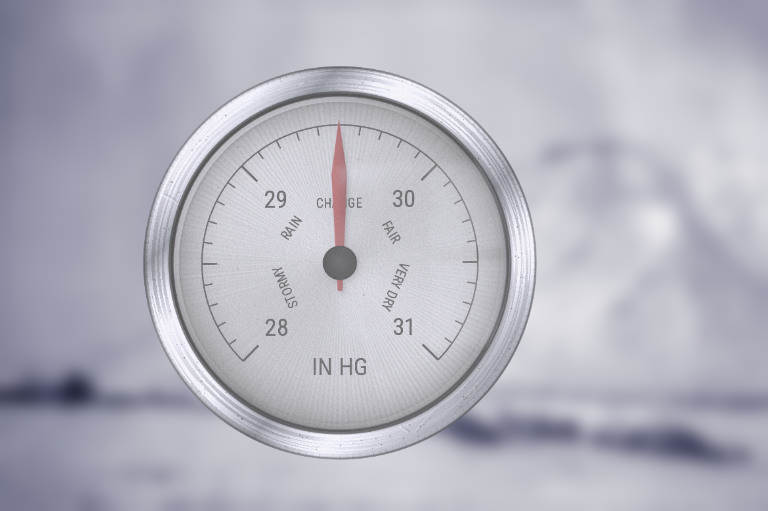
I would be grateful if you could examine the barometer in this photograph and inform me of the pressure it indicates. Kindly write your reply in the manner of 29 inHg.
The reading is 29.5 inHg
